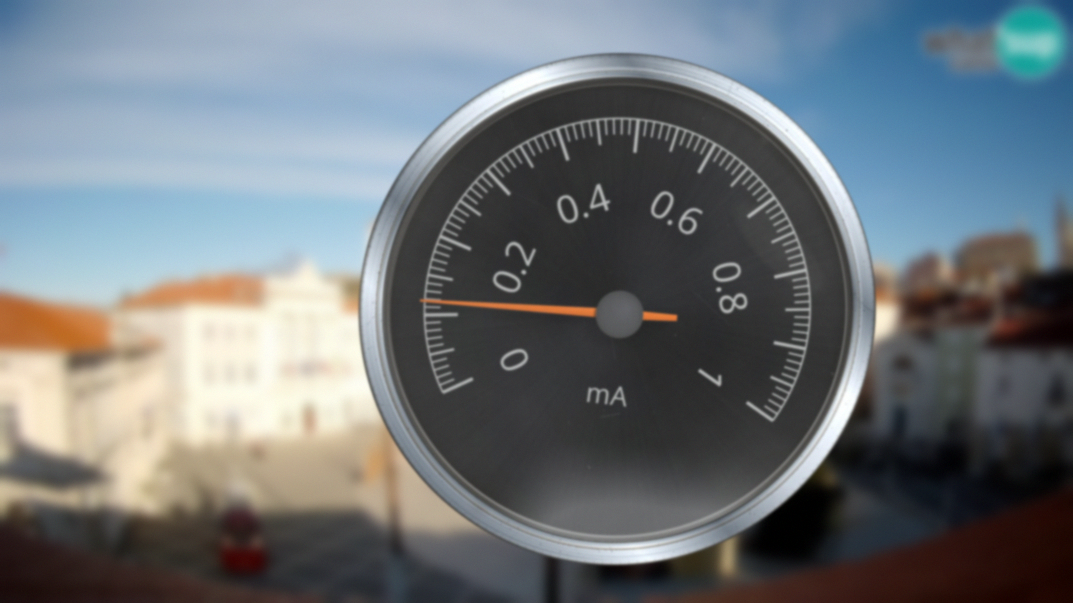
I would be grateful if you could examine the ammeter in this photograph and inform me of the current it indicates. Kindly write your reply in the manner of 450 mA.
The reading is 0.12 mA
